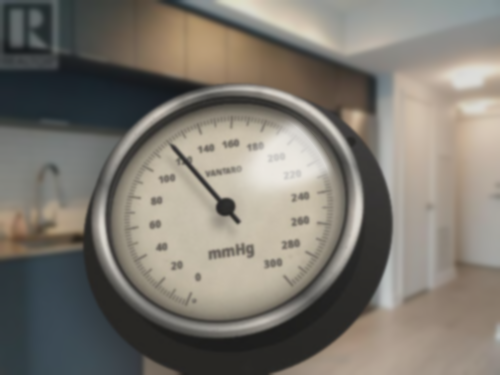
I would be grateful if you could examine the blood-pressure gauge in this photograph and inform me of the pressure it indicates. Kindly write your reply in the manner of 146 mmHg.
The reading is 120 mmHg
